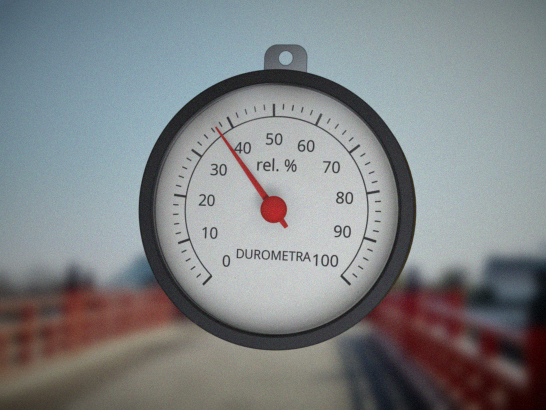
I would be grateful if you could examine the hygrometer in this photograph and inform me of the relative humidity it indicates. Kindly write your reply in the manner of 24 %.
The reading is 37 %
